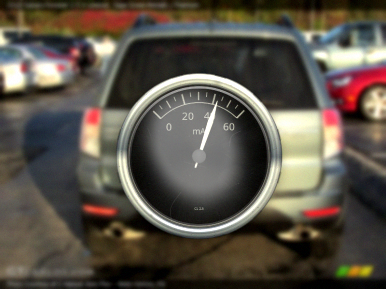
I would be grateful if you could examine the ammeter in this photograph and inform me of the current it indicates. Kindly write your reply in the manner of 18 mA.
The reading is 42.5 mA
